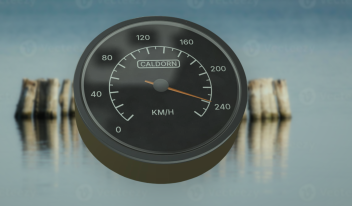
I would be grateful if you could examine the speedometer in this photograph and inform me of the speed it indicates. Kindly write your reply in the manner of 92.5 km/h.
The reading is 240 km/h
